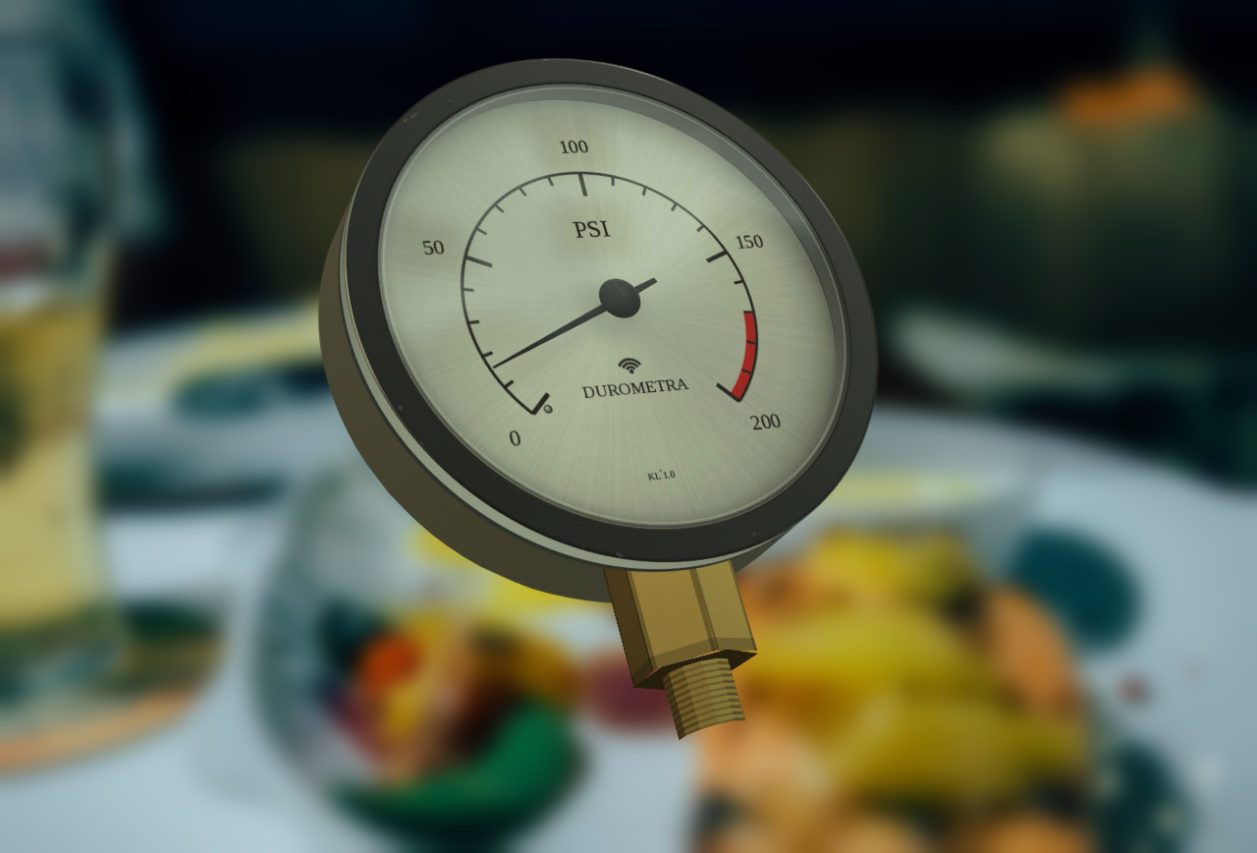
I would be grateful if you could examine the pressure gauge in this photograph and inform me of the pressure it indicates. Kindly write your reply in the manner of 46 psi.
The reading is 15 psi
